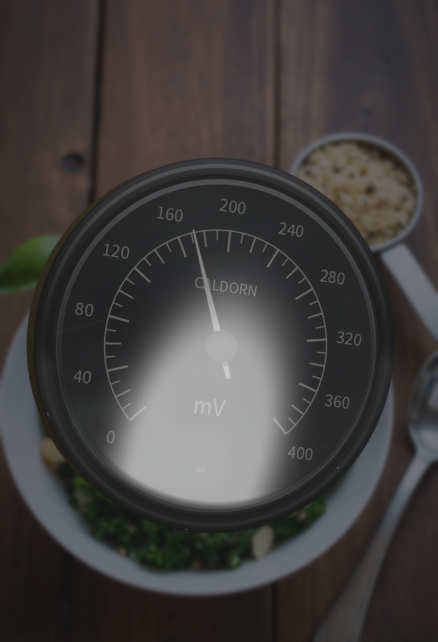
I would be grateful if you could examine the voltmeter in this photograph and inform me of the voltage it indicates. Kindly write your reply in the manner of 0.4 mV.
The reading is 170 mV
